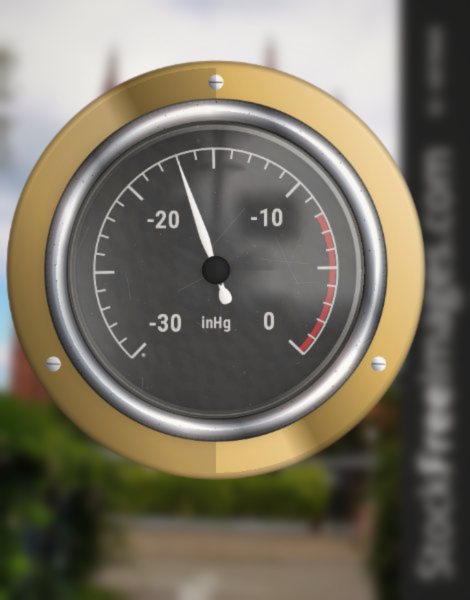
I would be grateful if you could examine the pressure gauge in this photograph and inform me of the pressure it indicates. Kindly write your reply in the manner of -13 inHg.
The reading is -17 inHg
